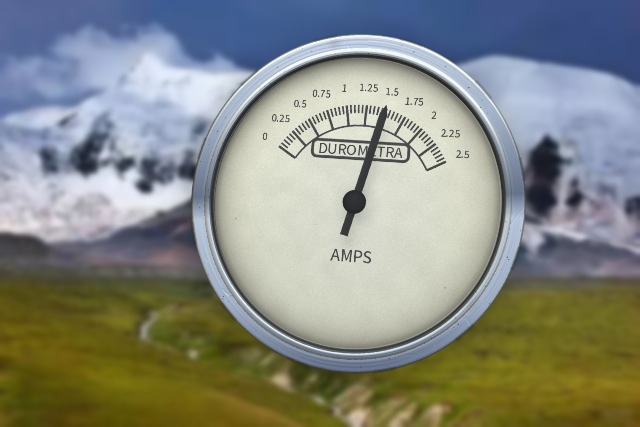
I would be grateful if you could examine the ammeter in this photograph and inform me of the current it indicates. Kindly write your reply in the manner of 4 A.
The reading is 1.5 A
